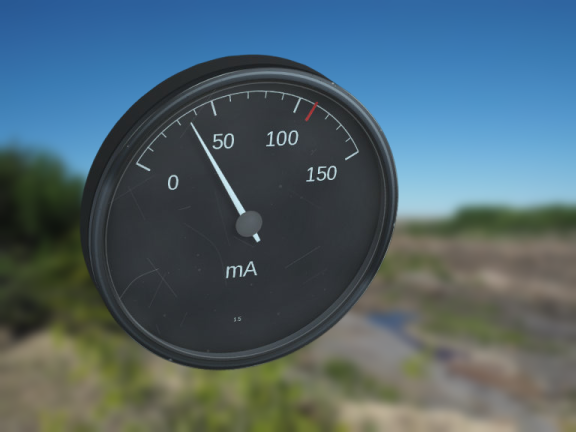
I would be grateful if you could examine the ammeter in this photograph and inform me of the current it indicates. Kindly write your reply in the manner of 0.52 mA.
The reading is 35 mA
